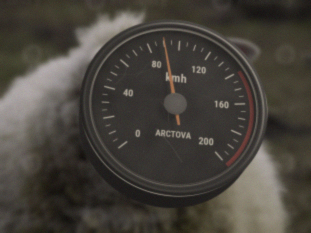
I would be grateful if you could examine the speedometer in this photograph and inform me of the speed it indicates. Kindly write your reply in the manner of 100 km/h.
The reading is 90 km/h
